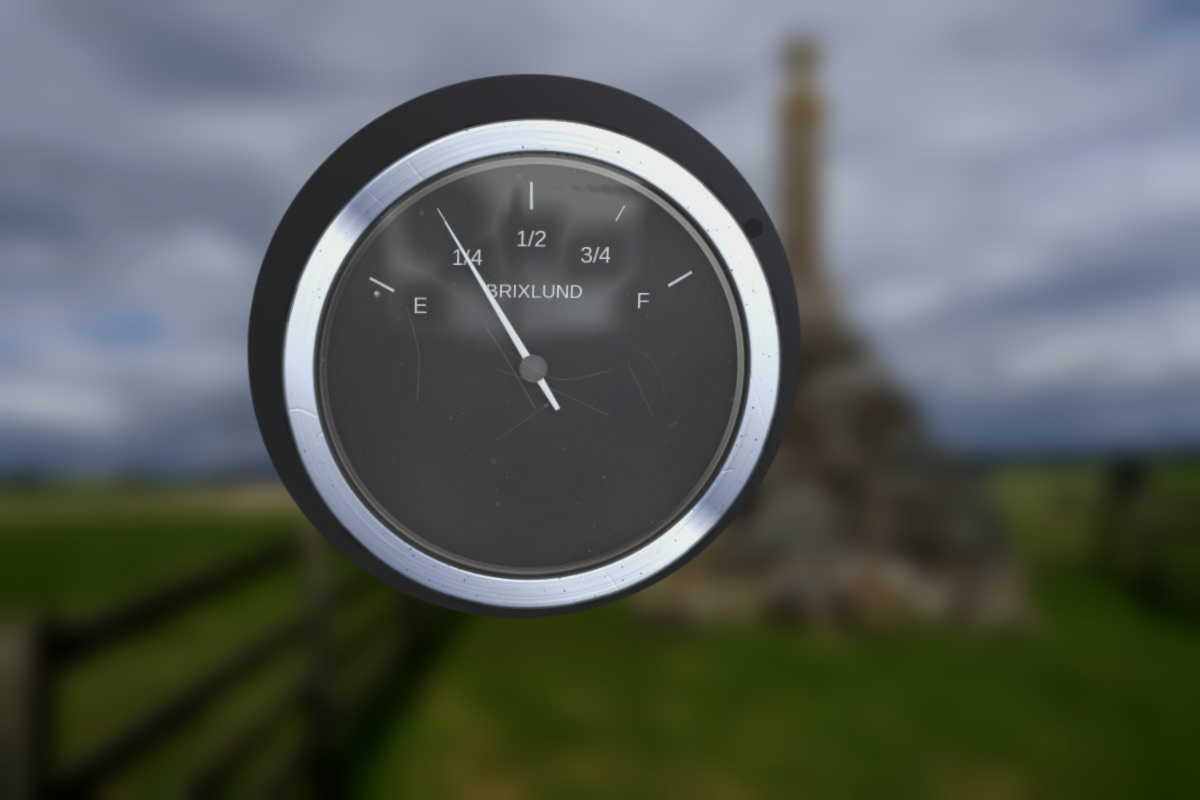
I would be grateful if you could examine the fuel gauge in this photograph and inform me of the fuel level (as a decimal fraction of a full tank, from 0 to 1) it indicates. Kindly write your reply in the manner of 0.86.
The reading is 0.25
